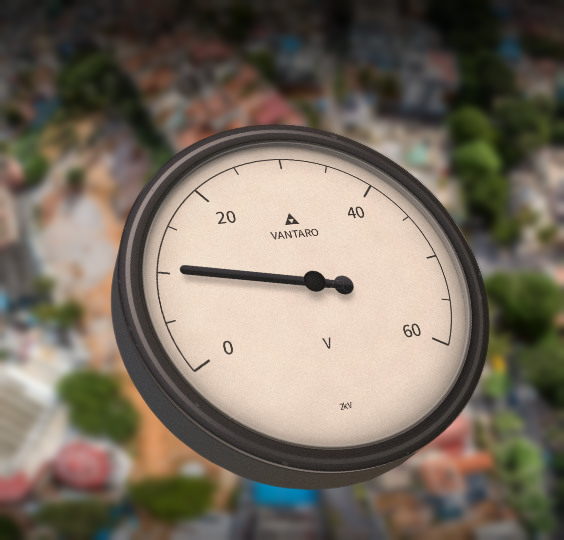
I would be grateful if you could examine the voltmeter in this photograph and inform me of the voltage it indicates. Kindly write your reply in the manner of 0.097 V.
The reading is 10 V
